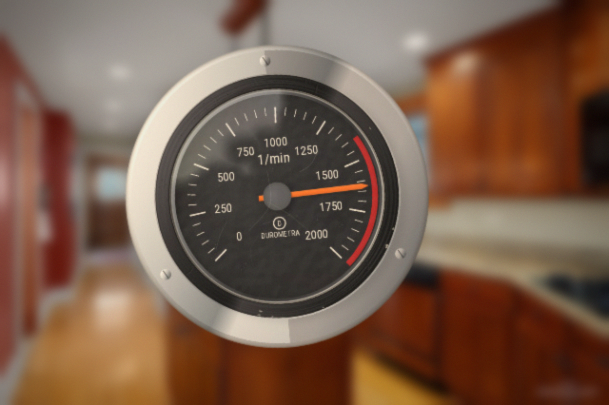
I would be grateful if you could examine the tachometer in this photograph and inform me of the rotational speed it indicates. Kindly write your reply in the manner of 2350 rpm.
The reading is 1625 rpm
